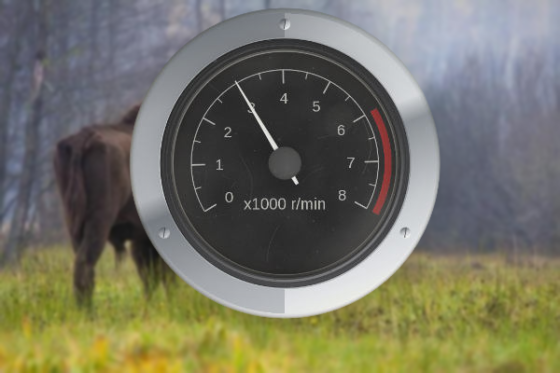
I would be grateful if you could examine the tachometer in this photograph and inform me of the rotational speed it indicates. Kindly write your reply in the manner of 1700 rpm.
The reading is 3000 rpm
